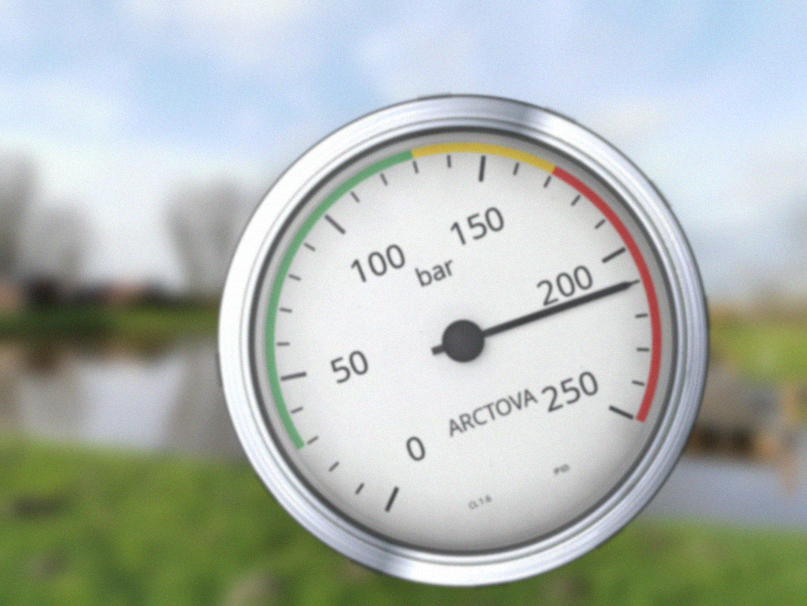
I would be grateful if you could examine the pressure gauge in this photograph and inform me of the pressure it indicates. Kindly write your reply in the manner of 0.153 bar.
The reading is 210 bar
